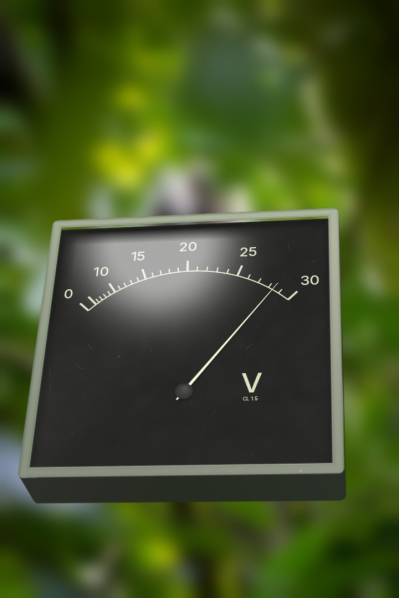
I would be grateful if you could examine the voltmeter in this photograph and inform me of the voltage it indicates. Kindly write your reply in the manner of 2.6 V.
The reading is 28.5 V
